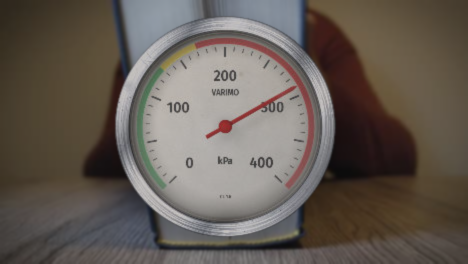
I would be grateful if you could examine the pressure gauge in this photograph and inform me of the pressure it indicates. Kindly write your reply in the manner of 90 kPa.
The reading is 290 kPa
